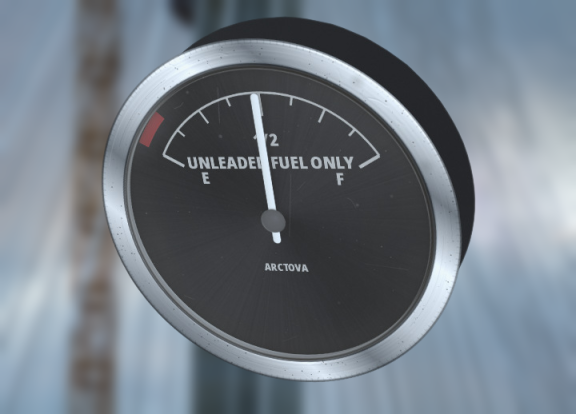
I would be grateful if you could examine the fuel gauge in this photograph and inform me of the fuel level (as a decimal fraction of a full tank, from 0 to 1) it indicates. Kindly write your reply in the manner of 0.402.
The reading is 0.5
